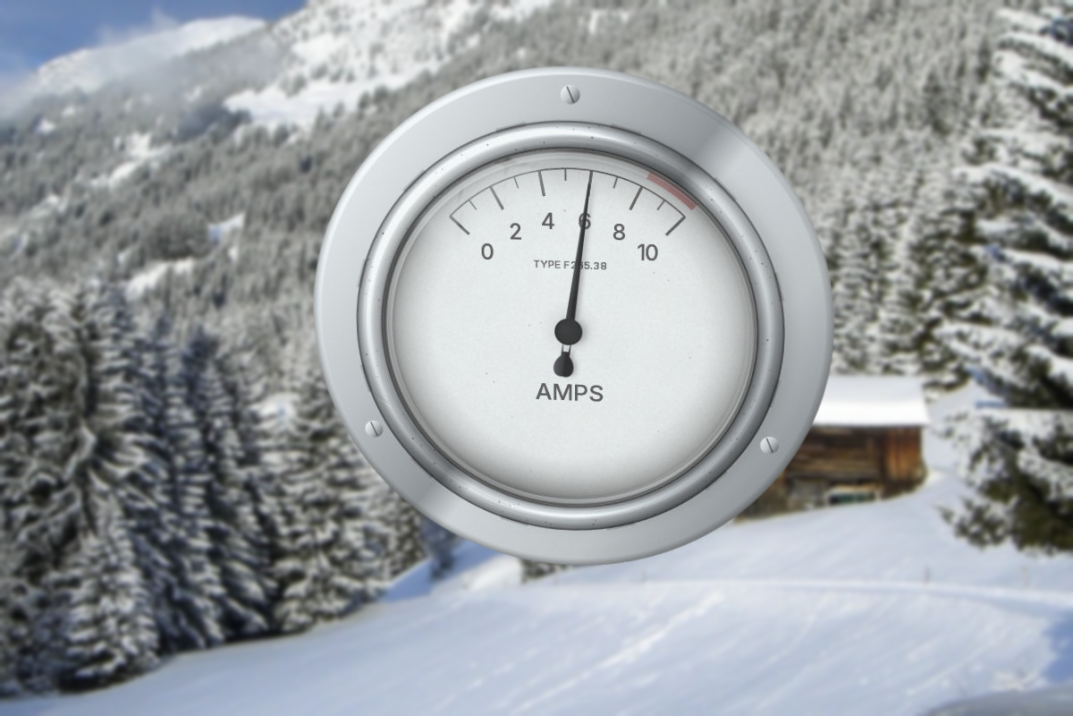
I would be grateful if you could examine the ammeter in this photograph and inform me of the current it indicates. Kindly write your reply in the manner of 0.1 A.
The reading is 6 A
